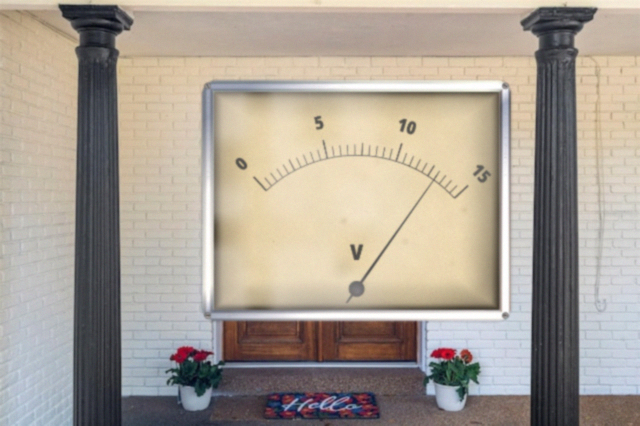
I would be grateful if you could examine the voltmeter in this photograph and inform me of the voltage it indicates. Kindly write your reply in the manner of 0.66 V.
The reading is 13 V
